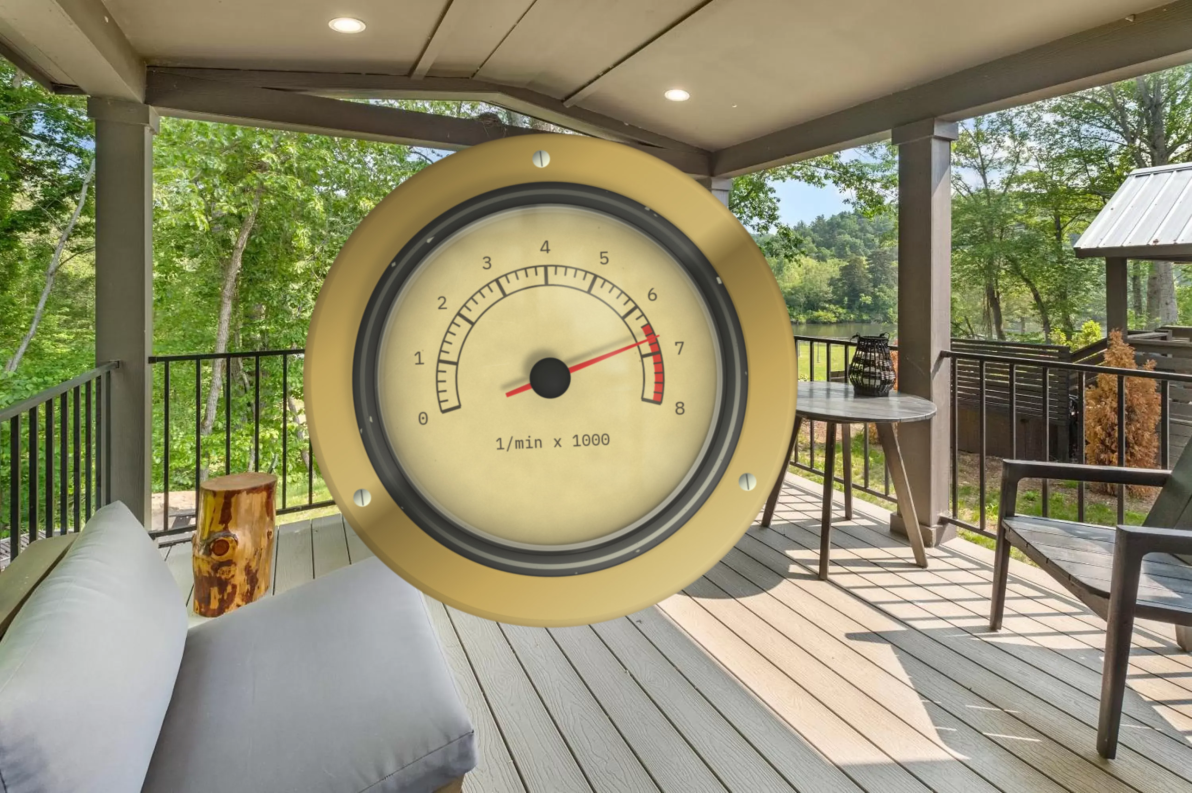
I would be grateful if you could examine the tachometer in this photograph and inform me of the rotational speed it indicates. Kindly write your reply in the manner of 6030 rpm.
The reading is 6700 rpm
